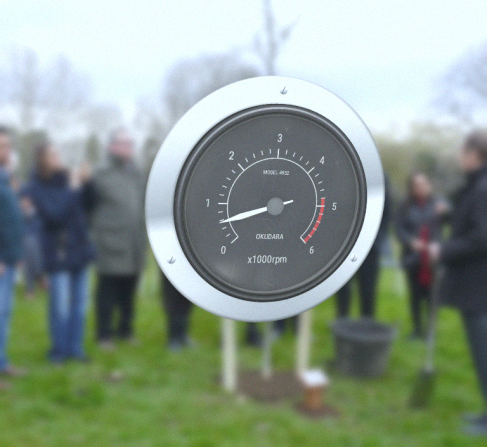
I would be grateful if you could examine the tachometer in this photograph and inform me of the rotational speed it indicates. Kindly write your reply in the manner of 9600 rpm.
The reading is 600 rpm
